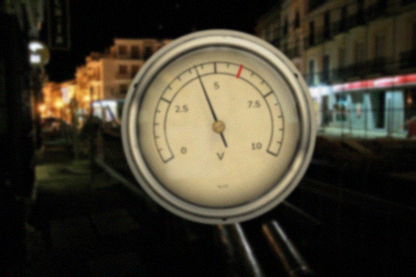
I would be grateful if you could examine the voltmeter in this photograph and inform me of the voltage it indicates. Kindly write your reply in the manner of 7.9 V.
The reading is 4.25 V
